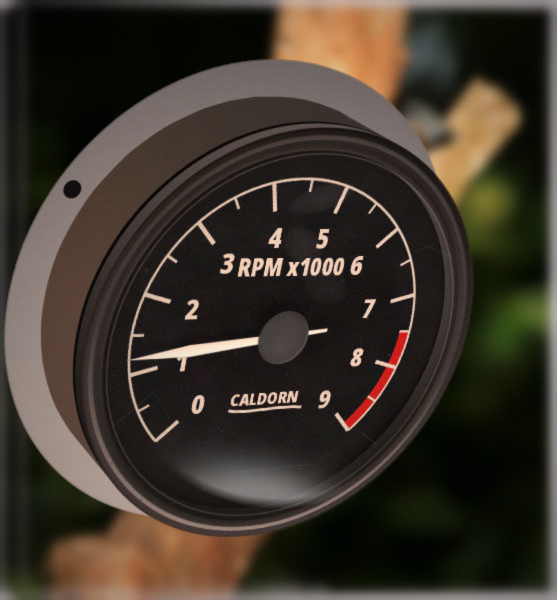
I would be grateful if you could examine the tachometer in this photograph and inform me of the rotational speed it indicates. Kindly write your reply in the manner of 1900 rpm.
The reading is 1250 rpm
